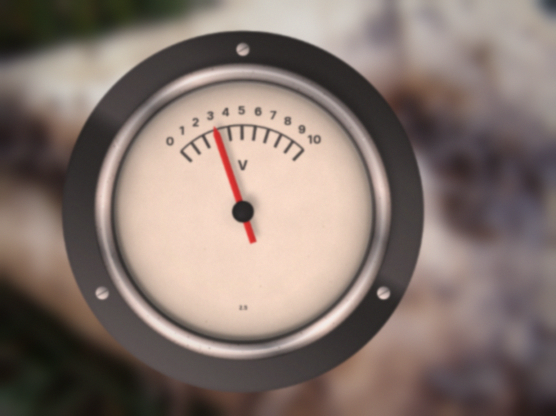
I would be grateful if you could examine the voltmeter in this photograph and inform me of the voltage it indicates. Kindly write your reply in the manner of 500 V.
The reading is 3 V
